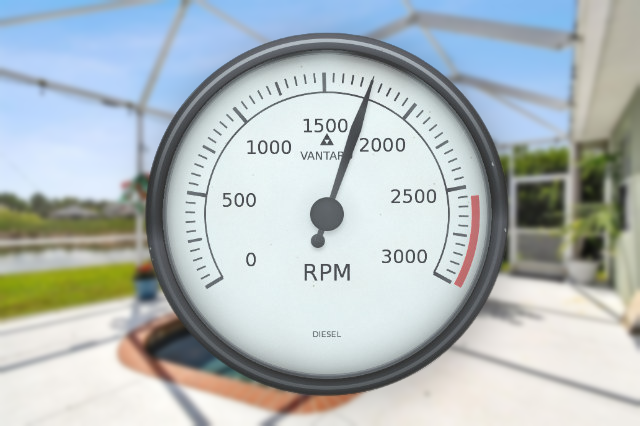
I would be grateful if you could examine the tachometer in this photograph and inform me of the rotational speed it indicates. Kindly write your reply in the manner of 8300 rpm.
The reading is 1750 rpm
